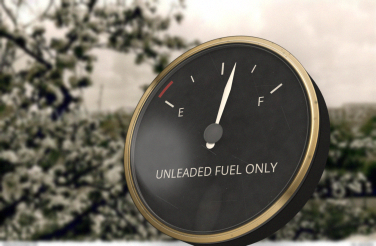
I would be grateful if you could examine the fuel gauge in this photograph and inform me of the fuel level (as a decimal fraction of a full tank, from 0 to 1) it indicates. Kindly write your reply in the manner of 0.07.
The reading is 0.625
